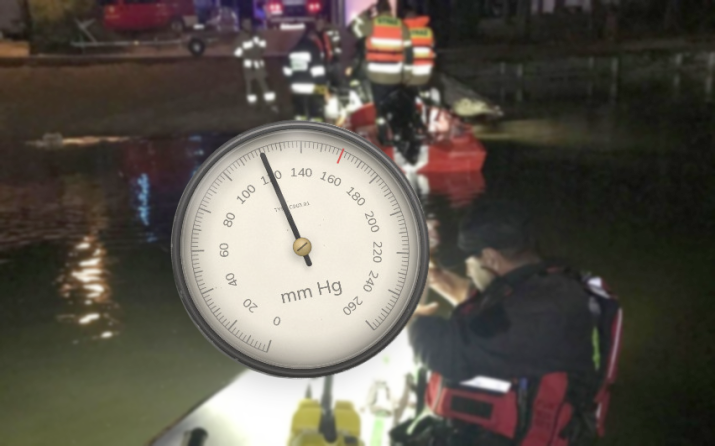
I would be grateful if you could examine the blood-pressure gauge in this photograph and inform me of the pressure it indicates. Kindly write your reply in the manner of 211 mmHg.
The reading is 120 mmHg
